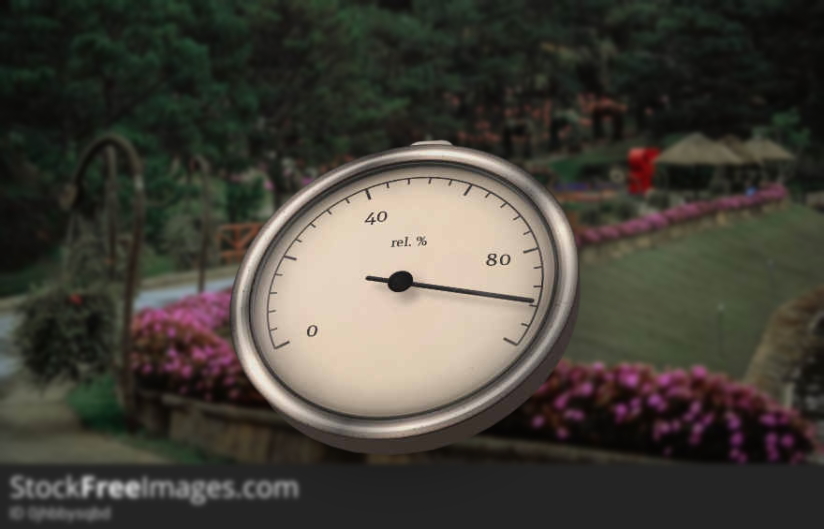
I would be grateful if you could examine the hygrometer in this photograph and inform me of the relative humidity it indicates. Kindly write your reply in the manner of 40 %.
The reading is 92 %
